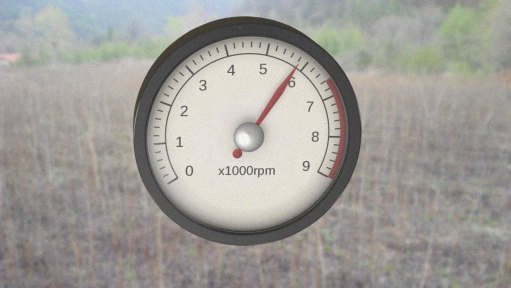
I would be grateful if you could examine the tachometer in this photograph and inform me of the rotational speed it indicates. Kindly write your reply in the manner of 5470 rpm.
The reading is 5800 rpm
